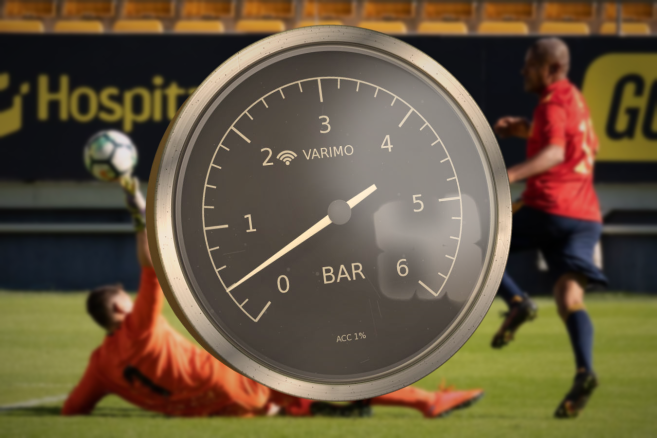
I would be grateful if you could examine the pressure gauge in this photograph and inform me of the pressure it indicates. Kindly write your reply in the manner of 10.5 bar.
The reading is 0.4 bar
